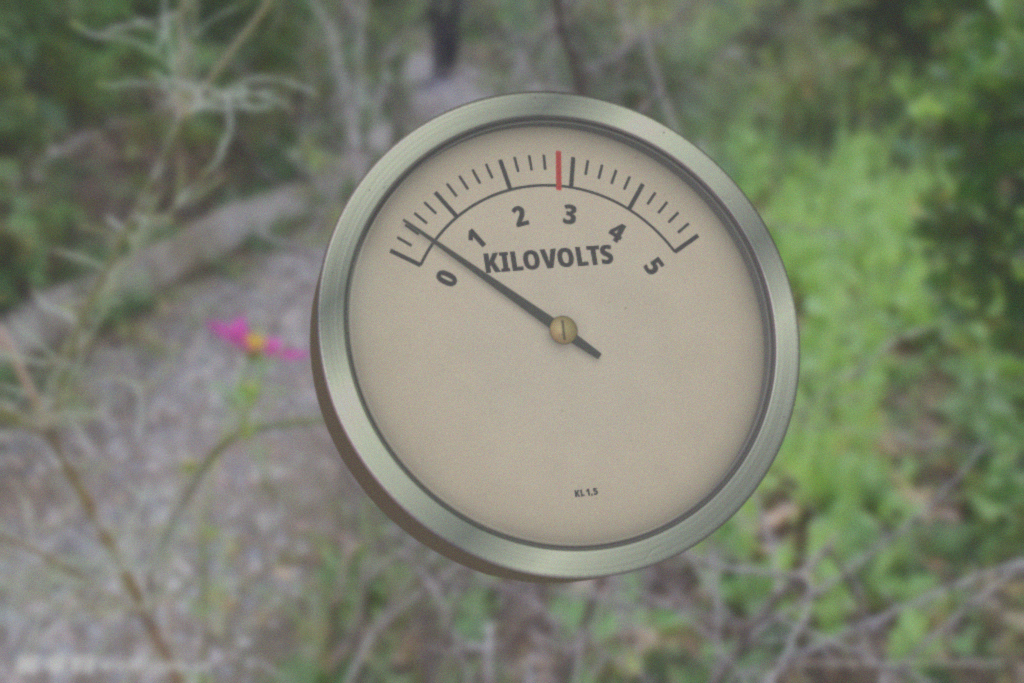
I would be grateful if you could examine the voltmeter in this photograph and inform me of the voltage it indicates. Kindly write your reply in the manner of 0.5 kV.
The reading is 0.4 kV
